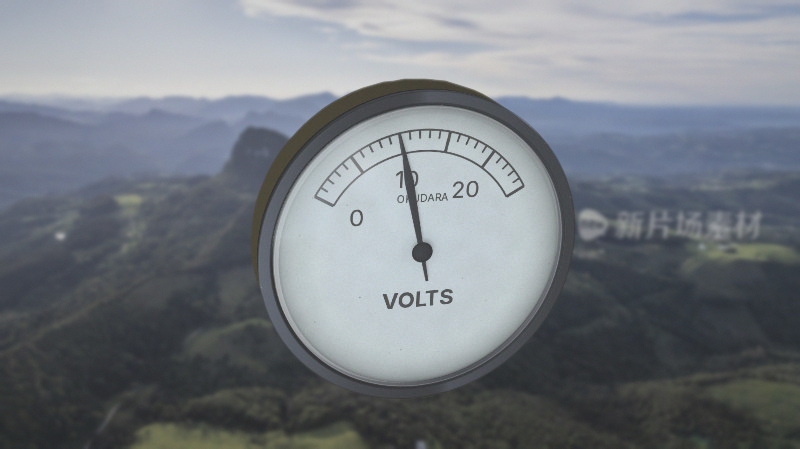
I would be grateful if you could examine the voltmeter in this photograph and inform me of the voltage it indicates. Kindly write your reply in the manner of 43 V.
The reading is 10 V
